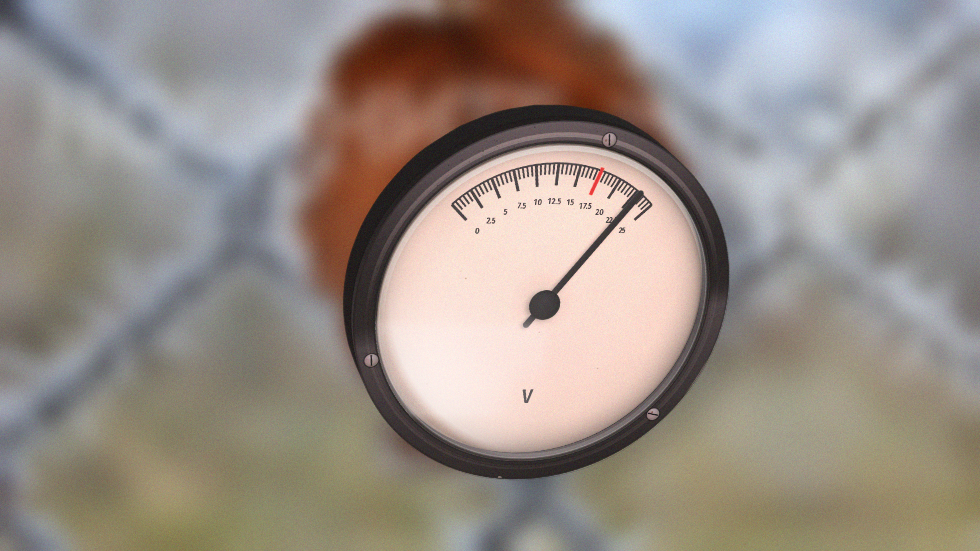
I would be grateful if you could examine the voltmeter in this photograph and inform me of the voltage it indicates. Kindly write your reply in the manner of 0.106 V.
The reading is 22.5 V
